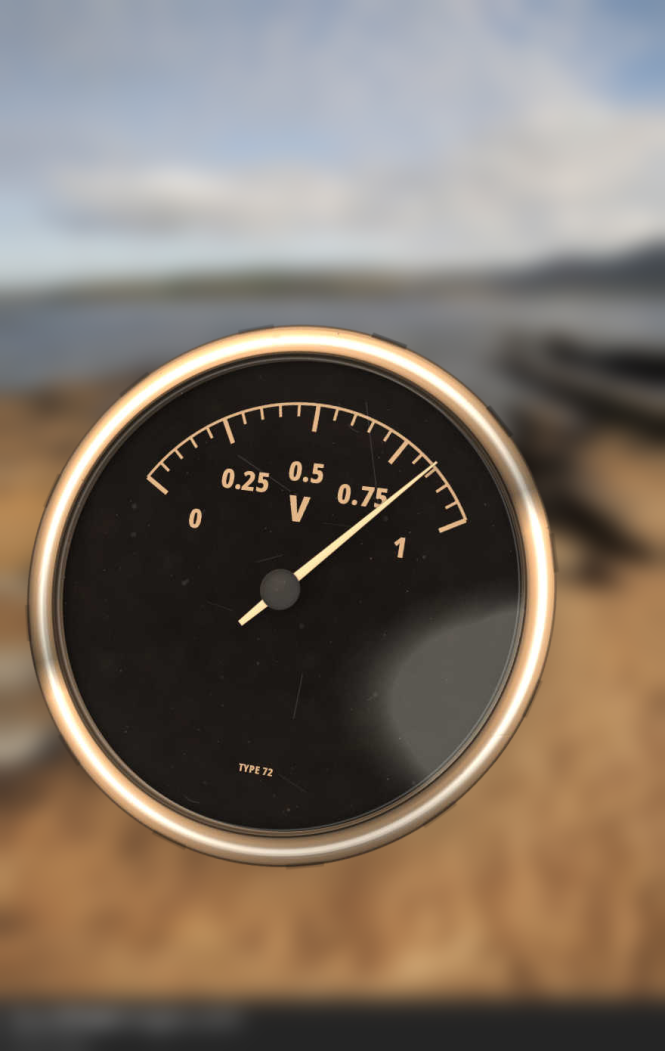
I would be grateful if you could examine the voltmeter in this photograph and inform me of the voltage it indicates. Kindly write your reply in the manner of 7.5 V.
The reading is 0.85 V
